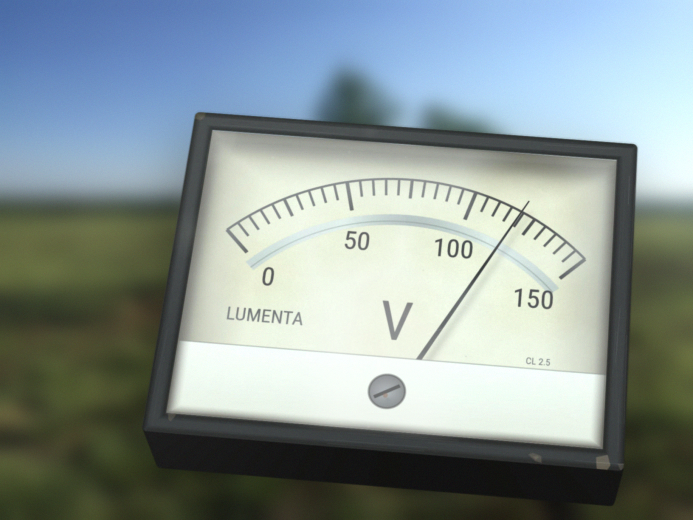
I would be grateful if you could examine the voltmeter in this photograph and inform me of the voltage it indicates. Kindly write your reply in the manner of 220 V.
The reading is 120 V
